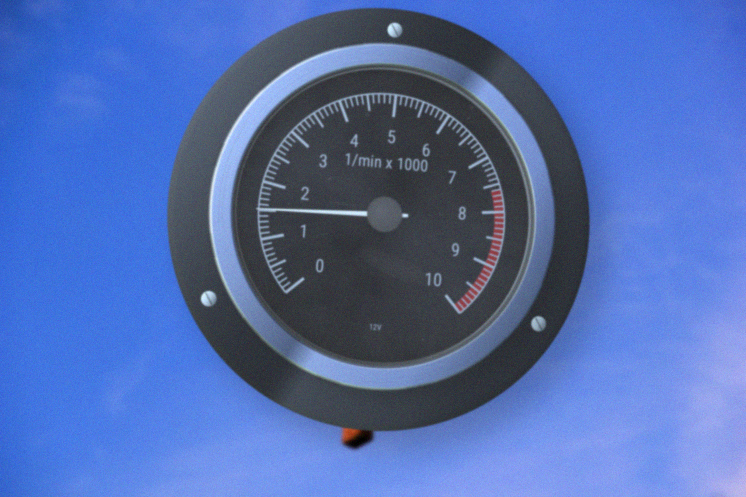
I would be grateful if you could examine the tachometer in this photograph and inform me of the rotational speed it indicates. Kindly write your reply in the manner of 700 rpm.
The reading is 1500 rpm
